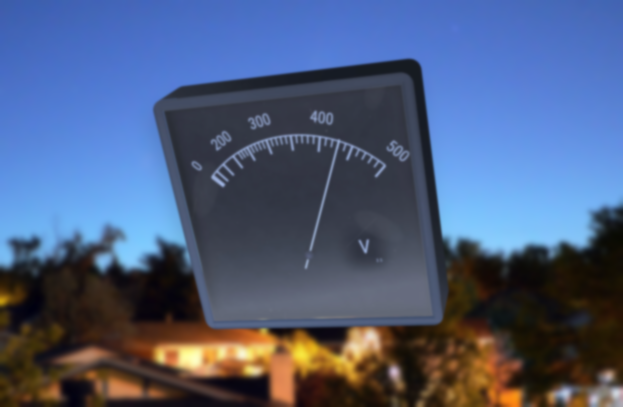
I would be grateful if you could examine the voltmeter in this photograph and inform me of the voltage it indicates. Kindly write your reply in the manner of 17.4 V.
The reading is 430 V
